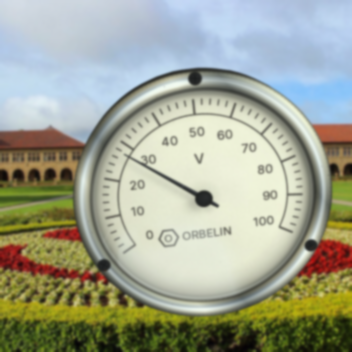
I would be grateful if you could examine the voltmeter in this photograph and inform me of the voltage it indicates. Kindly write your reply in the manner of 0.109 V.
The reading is 28 V
